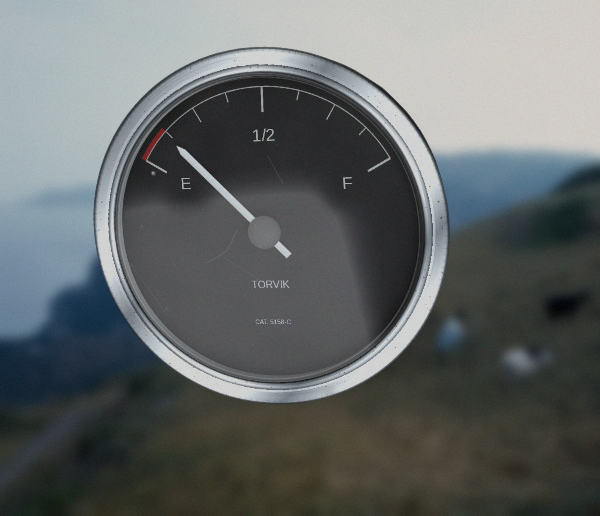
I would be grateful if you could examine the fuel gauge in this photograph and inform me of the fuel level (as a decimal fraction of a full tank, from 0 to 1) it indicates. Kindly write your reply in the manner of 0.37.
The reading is 0.125
